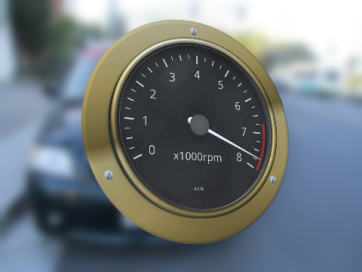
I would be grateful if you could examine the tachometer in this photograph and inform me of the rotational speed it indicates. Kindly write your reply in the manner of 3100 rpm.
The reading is 7750 rpm
